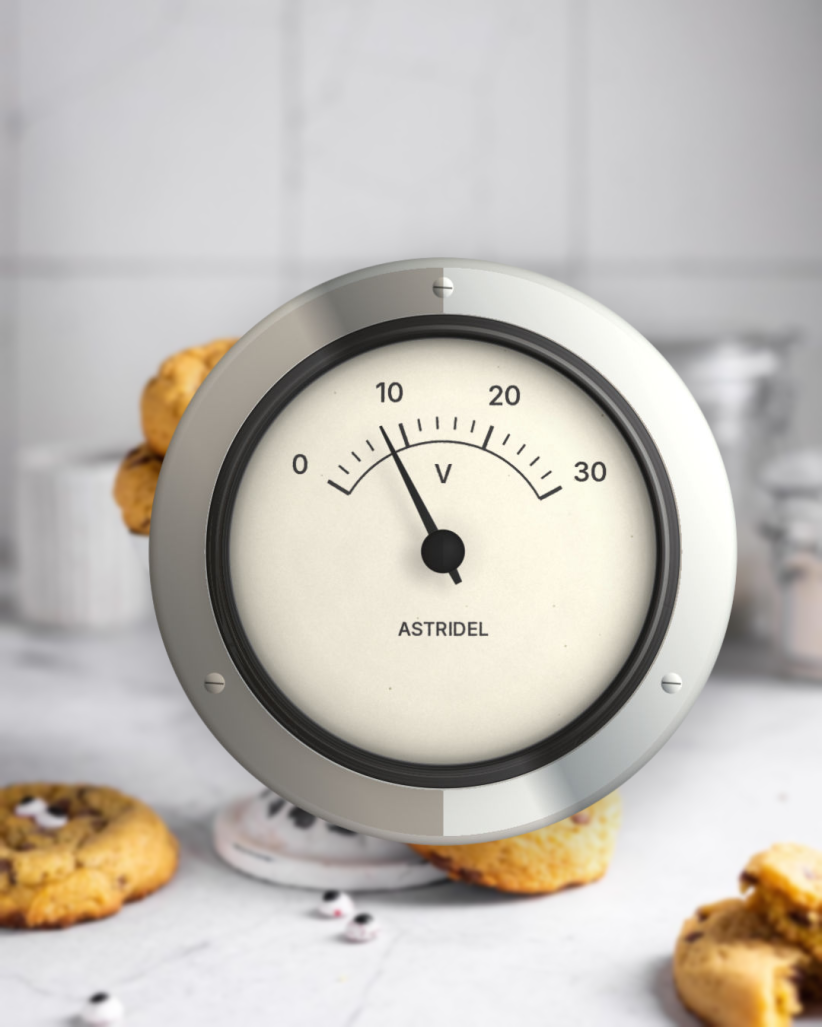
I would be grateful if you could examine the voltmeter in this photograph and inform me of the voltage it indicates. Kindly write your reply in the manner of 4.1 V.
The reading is 8 V
